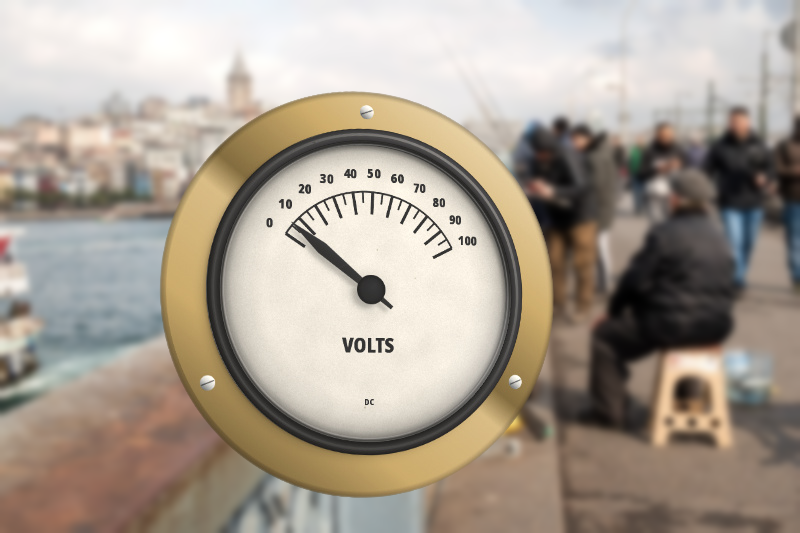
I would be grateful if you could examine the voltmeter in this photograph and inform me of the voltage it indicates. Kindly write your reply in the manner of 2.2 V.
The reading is 5 V
